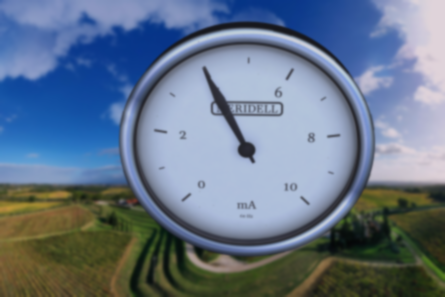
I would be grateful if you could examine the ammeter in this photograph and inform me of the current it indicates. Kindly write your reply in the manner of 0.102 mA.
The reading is 4 mA
